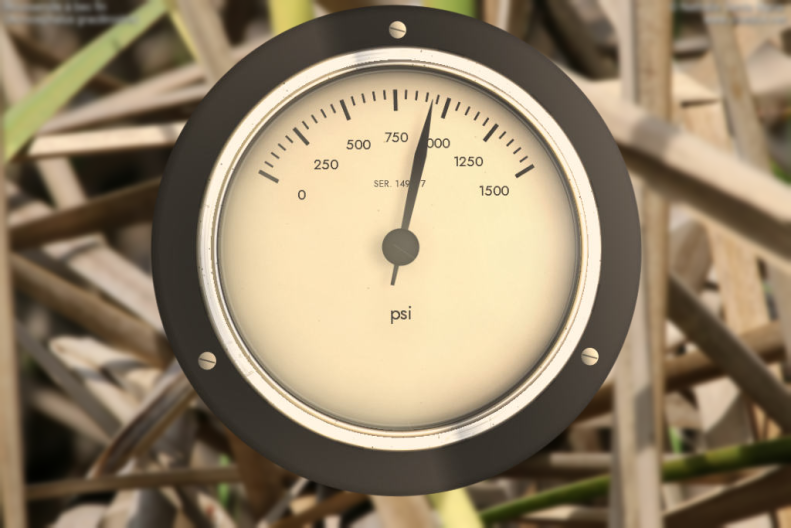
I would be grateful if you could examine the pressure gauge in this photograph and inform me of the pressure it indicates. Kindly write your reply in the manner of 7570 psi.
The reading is 925 psi
